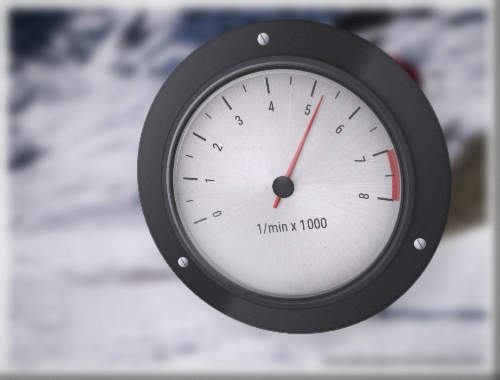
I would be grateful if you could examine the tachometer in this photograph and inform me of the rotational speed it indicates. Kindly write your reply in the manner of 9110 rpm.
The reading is 5250 rpm
